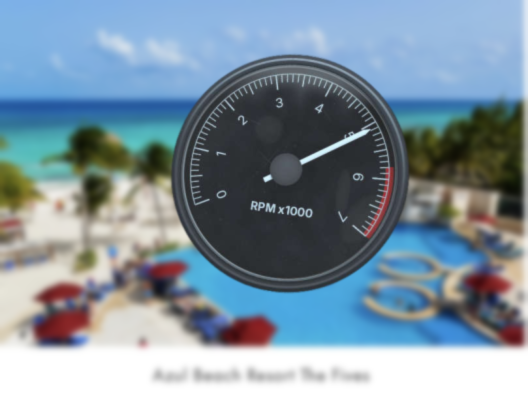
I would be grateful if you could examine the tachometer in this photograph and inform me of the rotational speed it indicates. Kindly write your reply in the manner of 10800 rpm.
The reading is 5100 rpm
